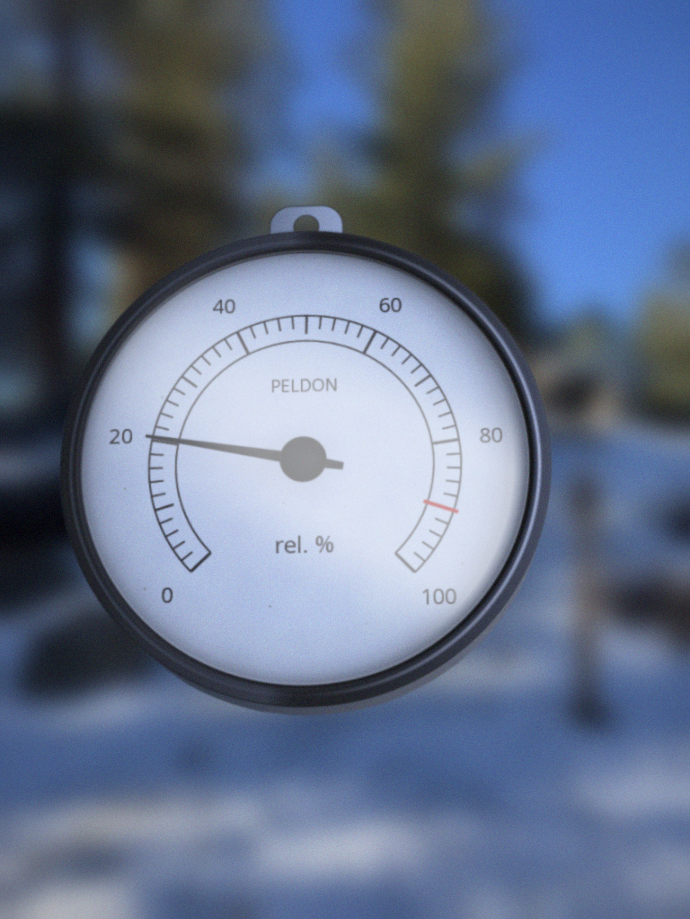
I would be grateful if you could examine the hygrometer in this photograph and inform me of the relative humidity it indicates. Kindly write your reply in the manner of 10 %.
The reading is 20 %
